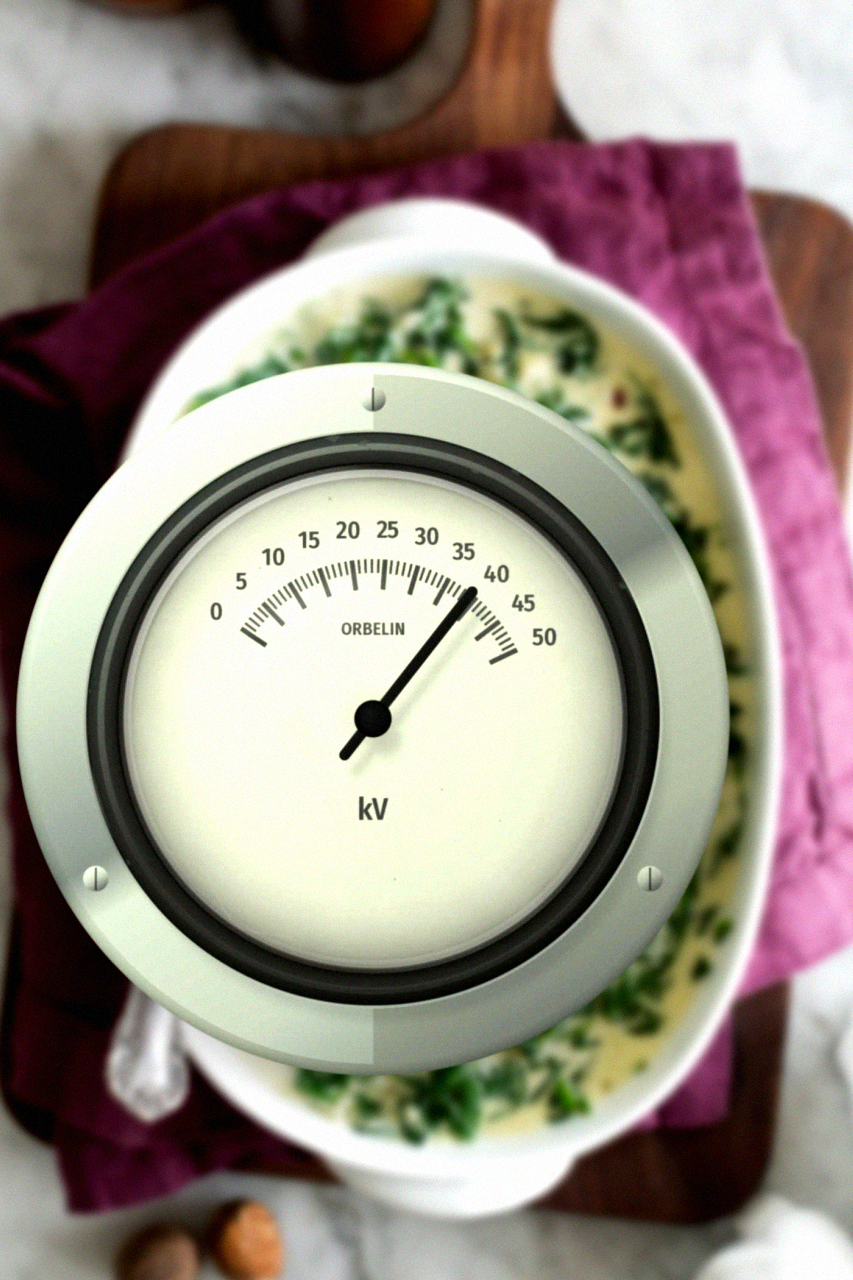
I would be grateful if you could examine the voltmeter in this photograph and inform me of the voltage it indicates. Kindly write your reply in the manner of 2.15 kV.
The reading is 39 kV
